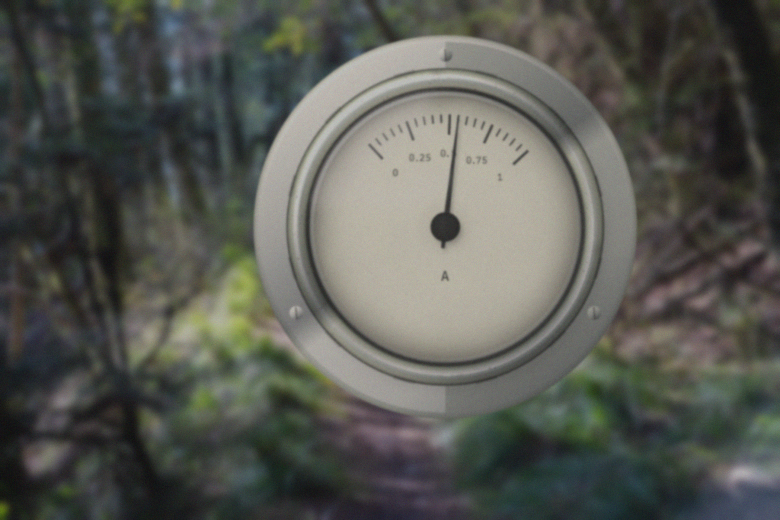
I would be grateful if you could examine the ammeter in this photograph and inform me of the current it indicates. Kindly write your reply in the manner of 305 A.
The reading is 0.55 A
